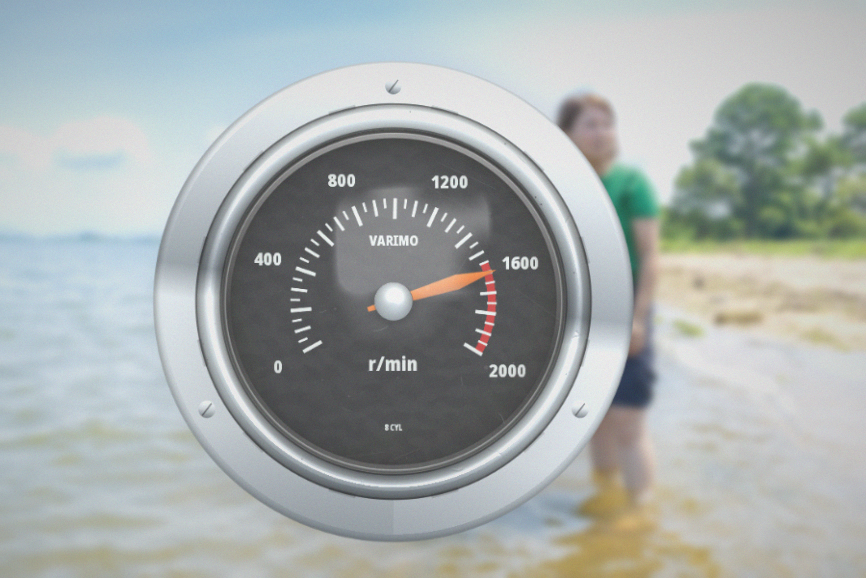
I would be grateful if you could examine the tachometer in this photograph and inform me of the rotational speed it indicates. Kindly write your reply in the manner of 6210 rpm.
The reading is 1600 rpm
